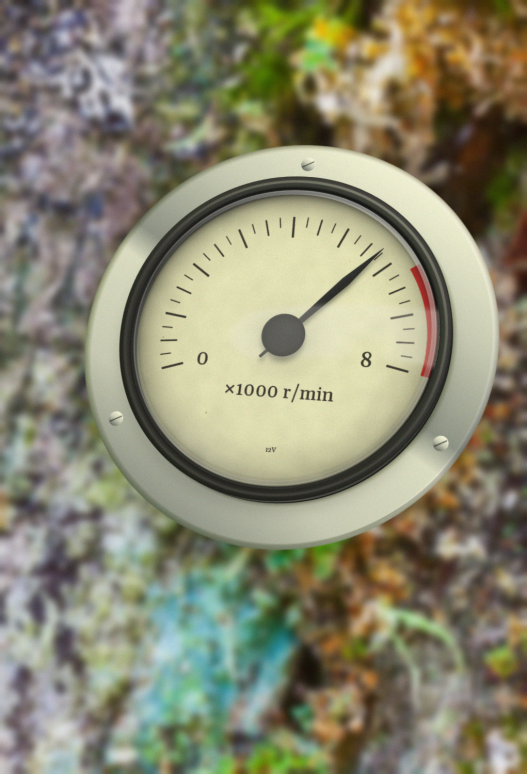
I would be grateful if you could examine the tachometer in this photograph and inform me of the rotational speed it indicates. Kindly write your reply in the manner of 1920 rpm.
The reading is 5750 rpm
